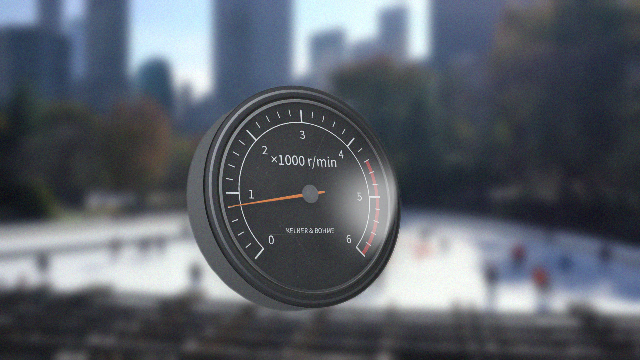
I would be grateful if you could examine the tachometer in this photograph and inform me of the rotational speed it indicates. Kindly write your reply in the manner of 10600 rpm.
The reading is 800 rpm
